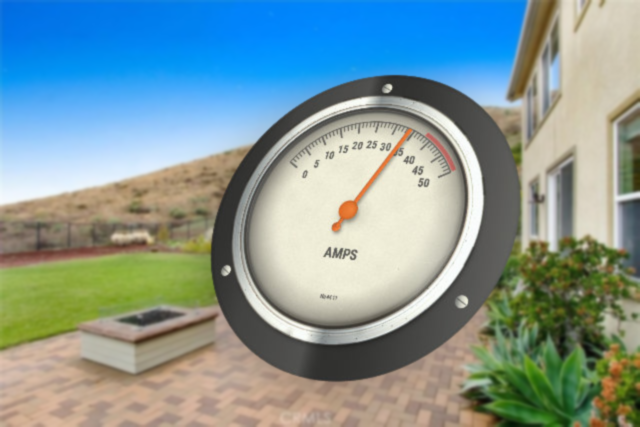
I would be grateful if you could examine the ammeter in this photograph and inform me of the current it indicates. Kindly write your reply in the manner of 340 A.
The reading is 35 A
